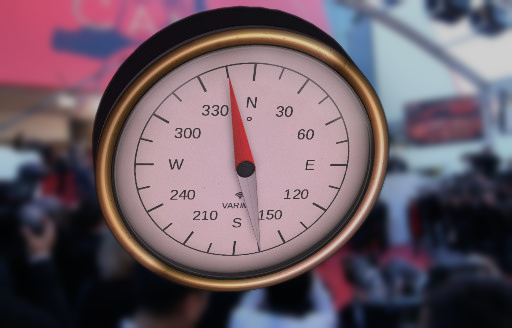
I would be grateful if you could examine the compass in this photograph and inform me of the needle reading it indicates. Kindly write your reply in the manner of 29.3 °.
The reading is 345 °
